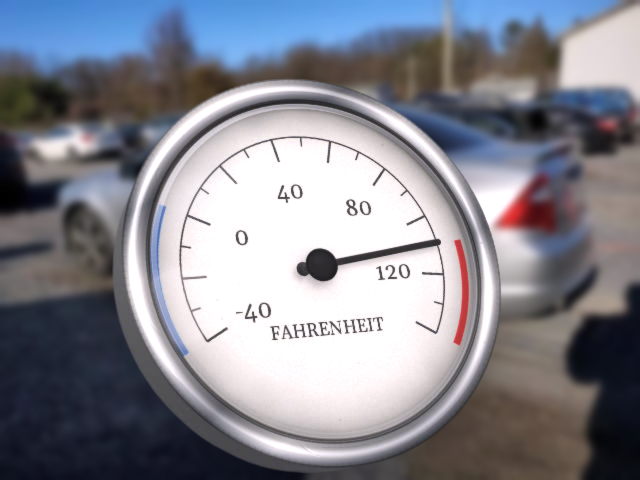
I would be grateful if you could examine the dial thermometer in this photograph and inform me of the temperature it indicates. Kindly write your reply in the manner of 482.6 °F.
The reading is 110 °F
